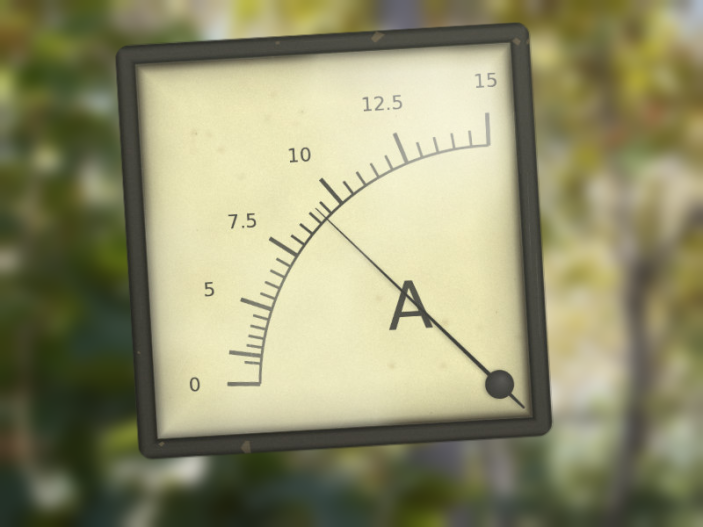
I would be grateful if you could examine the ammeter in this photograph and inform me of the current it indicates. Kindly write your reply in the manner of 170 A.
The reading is 9.25 A
